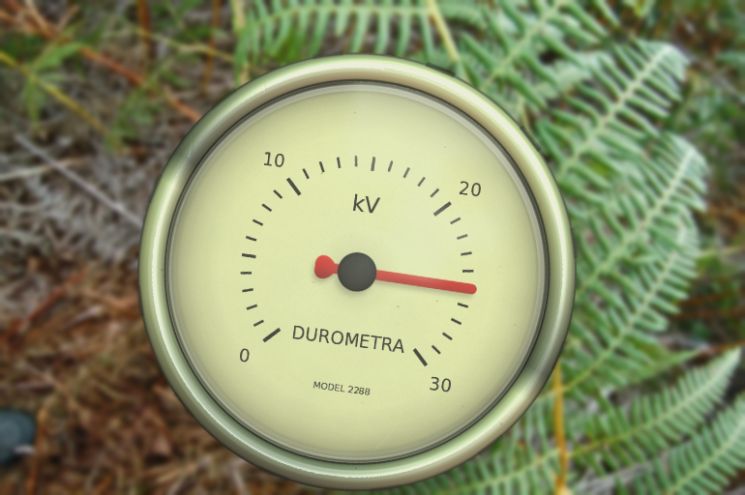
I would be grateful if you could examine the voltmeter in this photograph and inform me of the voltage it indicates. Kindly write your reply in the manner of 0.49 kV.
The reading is 25 kV
